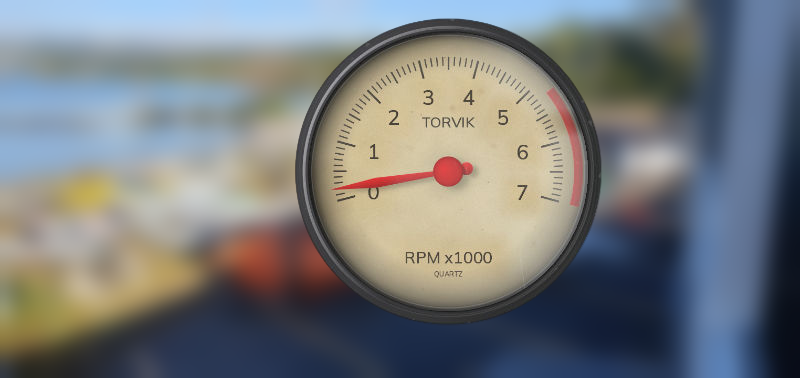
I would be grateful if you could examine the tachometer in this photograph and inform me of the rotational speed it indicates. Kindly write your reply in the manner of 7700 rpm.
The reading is 200 rpm
